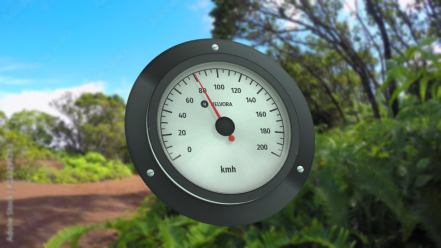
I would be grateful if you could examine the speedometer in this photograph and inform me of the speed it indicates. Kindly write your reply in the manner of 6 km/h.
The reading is 80 km/h
